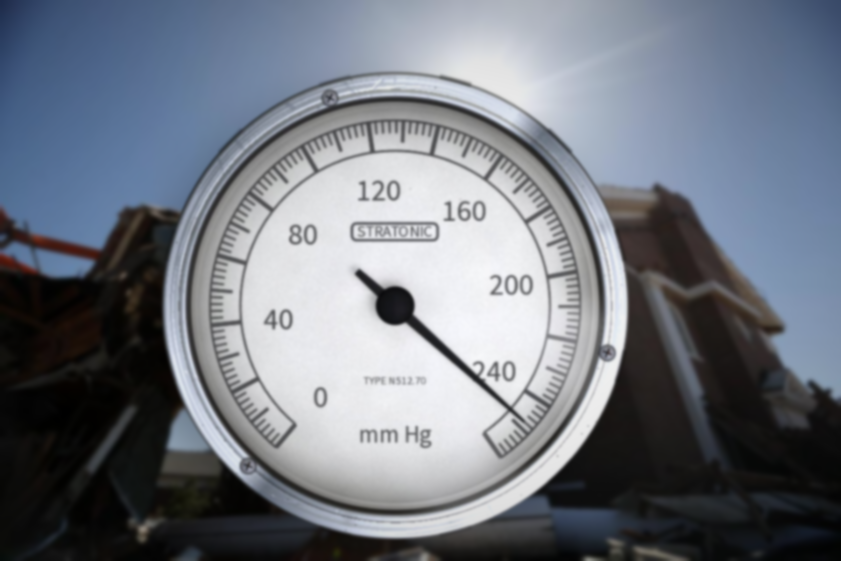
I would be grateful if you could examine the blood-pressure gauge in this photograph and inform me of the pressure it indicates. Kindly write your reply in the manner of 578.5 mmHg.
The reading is 248 mmHg
